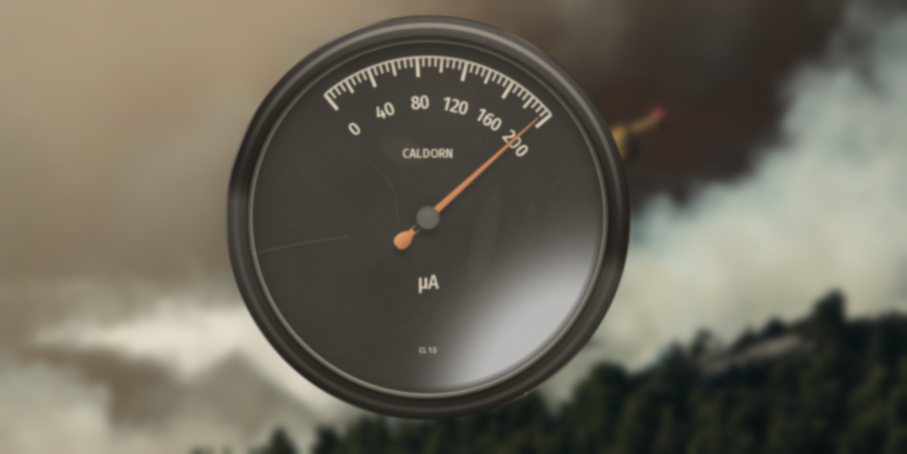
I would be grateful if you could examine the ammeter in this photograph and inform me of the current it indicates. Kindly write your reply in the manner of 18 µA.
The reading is 195 µA
